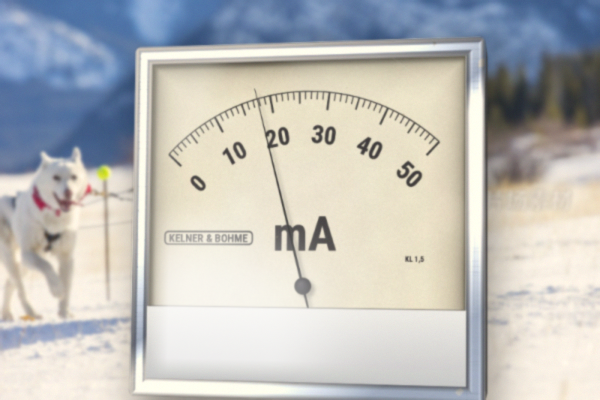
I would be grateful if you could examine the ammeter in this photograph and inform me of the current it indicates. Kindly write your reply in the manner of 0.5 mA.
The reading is 18 mA
